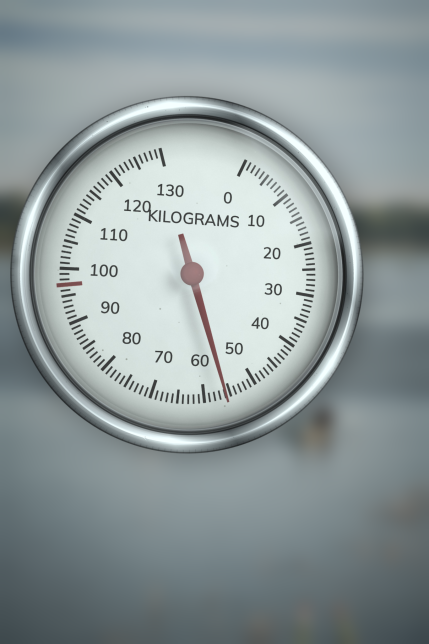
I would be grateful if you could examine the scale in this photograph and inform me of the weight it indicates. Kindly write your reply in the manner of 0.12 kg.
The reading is 56 kg
